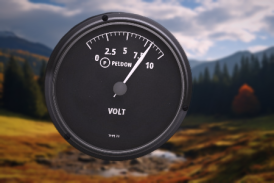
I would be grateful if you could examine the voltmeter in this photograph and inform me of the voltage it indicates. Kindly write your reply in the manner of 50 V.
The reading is 8 V
